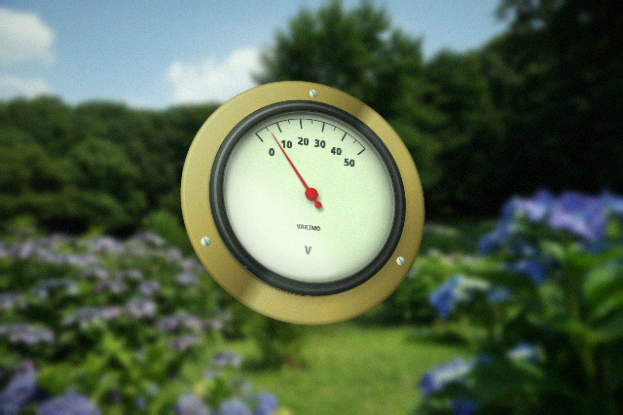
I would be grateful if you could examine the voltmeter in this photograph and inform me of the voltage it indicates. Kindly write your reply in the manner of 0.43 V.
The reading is 5 V
